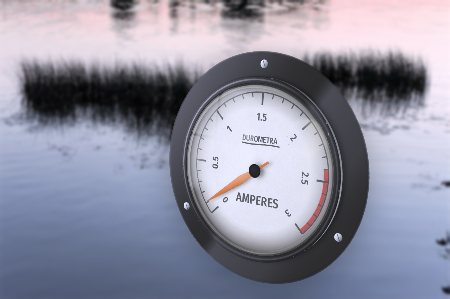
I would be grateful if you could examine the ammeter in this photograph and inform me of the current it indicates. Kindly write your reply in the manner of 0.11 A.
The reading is 0.1 A
